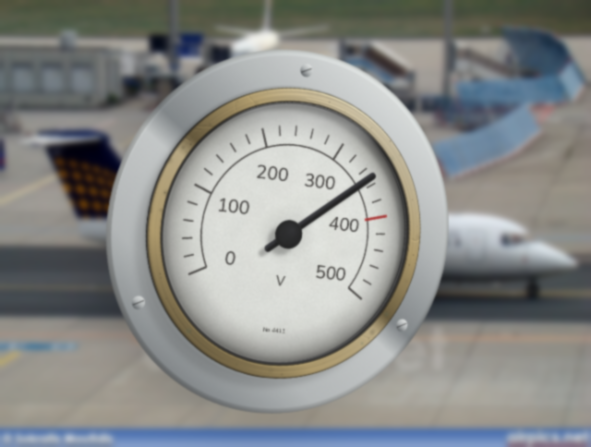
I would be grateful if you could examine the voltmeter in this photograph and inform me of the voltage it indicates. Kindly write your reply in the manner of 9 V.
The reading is 350 V
